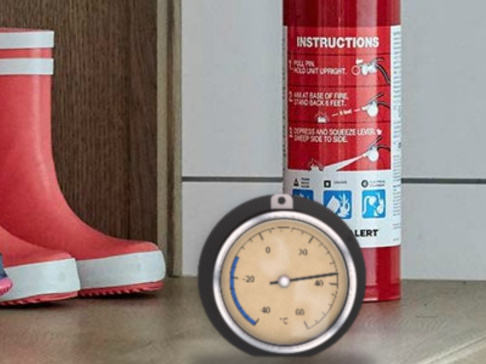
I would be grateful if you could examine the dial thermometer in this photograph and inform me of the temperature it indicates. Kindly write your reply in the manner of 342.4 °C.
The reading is 36 °C
